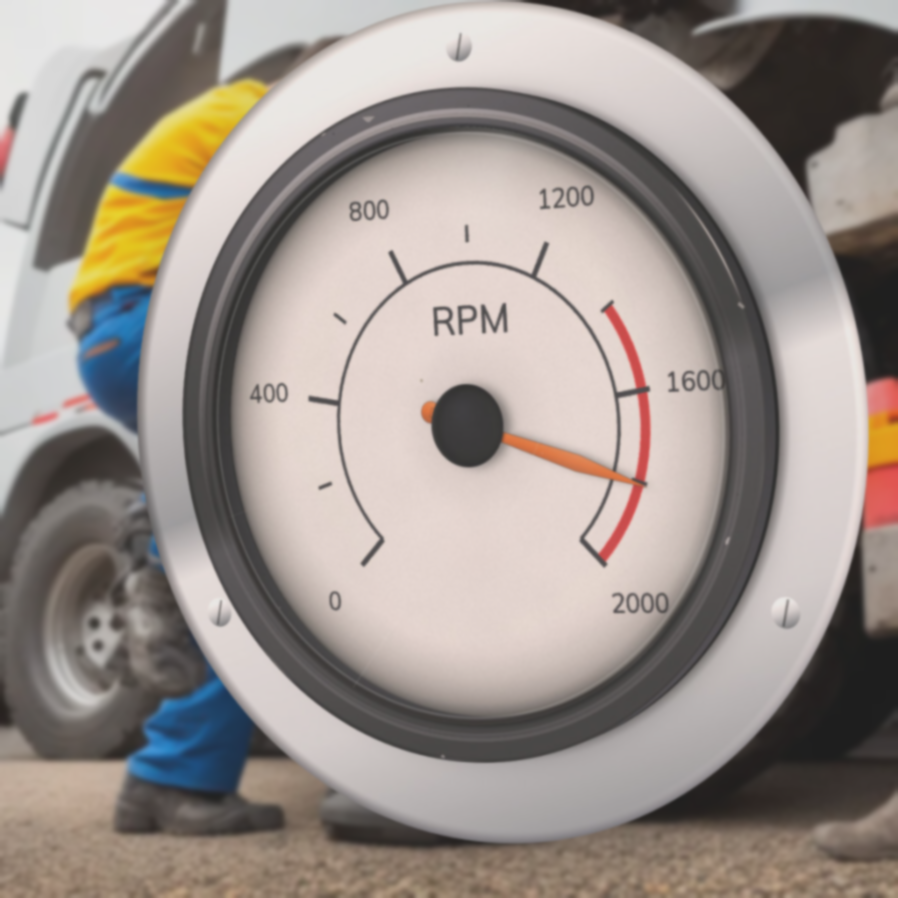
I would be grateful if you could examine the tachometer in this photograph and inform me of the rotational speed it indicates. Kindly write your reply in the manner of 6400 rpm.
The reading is 1800 rpm
